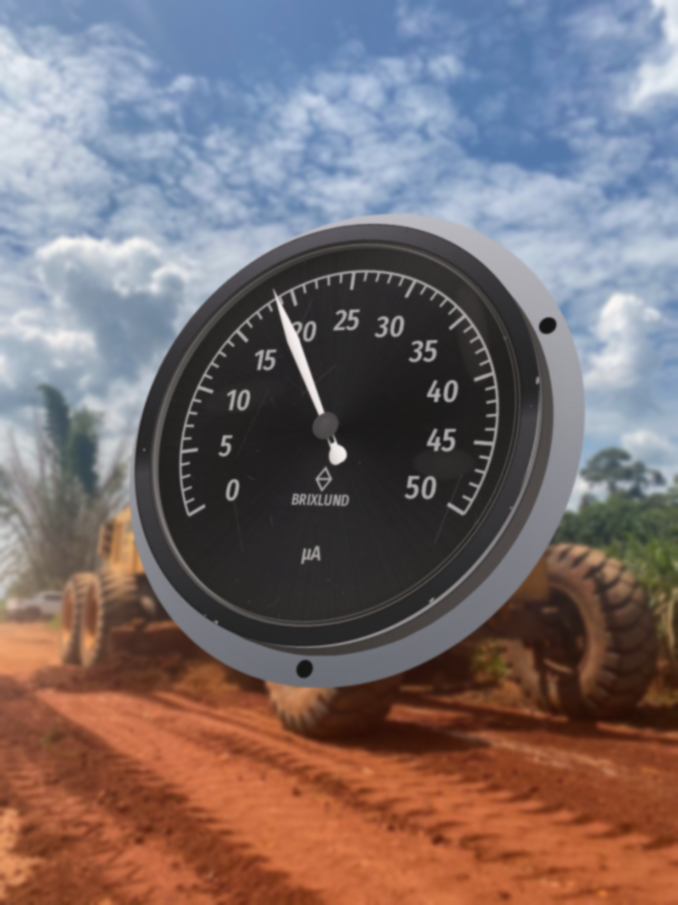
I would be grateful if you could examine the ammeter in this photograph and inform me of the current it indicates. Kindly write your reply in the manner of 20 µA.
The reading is 19 µA
